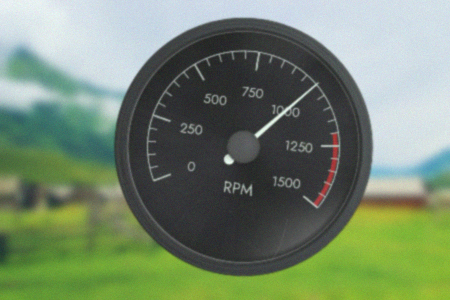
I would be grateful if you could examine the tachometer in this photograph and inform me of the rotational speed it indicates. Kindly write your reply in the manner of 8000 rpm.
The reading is 1000 rpm
